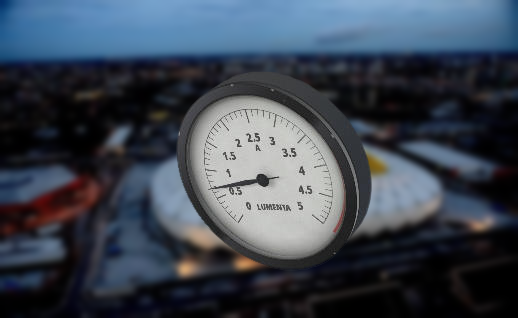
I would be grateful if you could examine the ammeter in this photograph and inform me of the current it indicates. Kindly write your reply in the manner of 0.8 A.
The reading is 0.7 A
